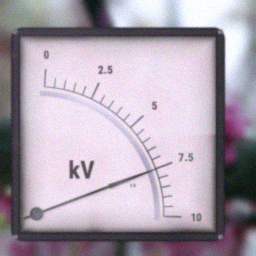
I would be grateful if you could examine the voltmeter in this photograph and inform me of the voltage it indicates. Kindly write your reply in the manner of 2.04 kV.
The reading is 7.5 kV
